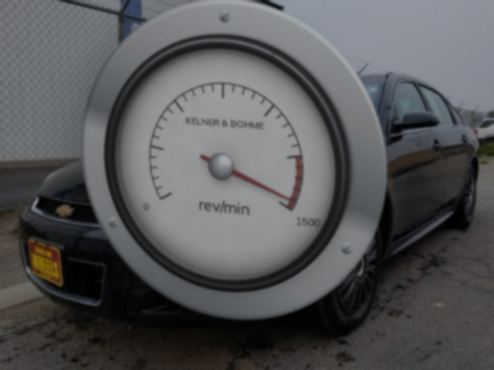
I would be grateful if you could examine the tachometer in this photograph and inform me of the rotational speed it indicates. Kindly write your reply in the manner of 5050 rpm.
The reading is 1450 rpm
